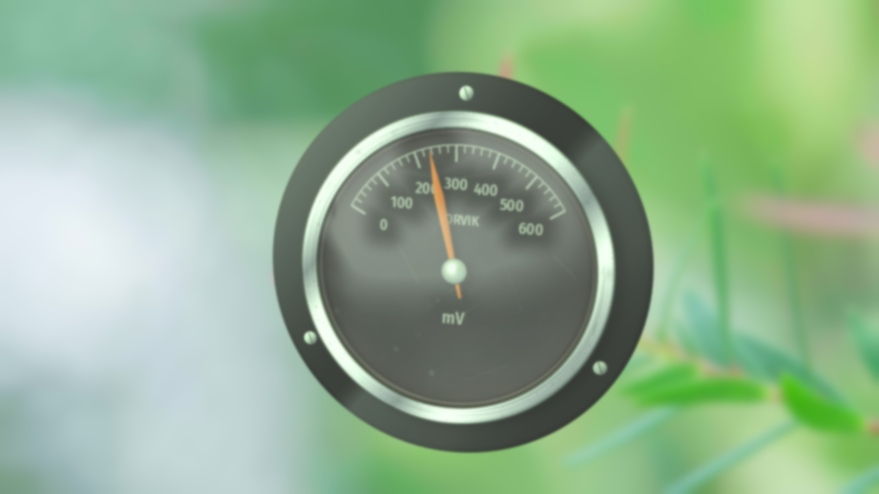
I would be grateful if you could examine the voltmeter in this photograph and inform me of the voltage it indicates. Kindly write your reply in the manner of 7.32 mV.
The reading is 240 mV
